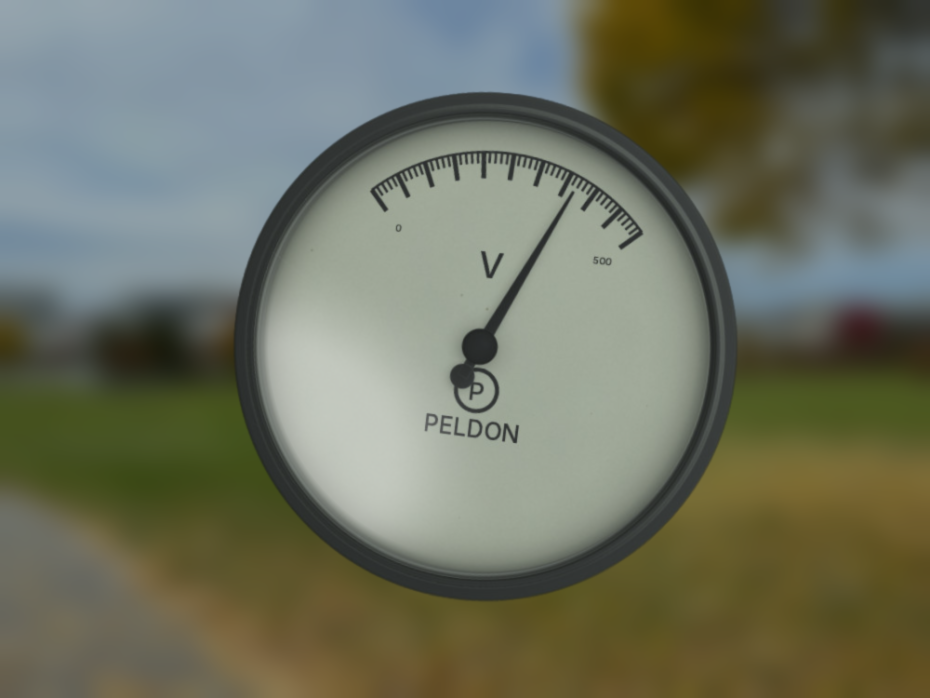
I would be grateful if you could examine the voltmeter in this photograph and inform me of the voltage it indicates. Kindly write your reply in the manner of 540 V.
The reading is 370 V
